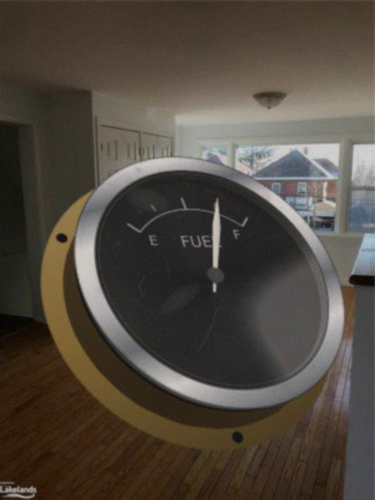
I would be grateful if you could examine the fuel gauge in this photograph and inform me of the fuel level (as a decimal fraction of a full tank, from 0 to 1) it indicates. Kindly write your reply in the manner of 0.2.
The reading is 0.75
